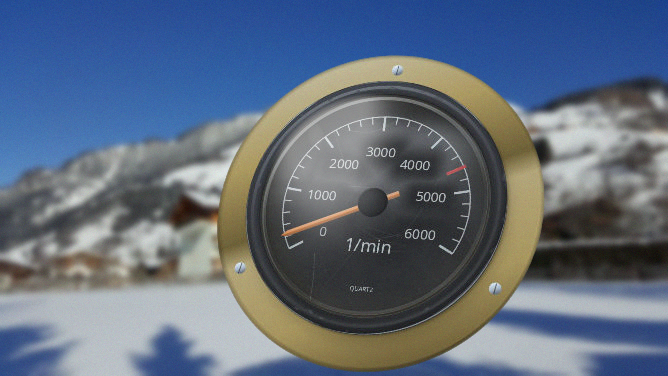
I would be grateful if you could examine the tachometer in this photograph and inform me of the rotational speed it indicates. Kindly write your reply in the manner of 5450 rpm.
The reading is 200 rpm
